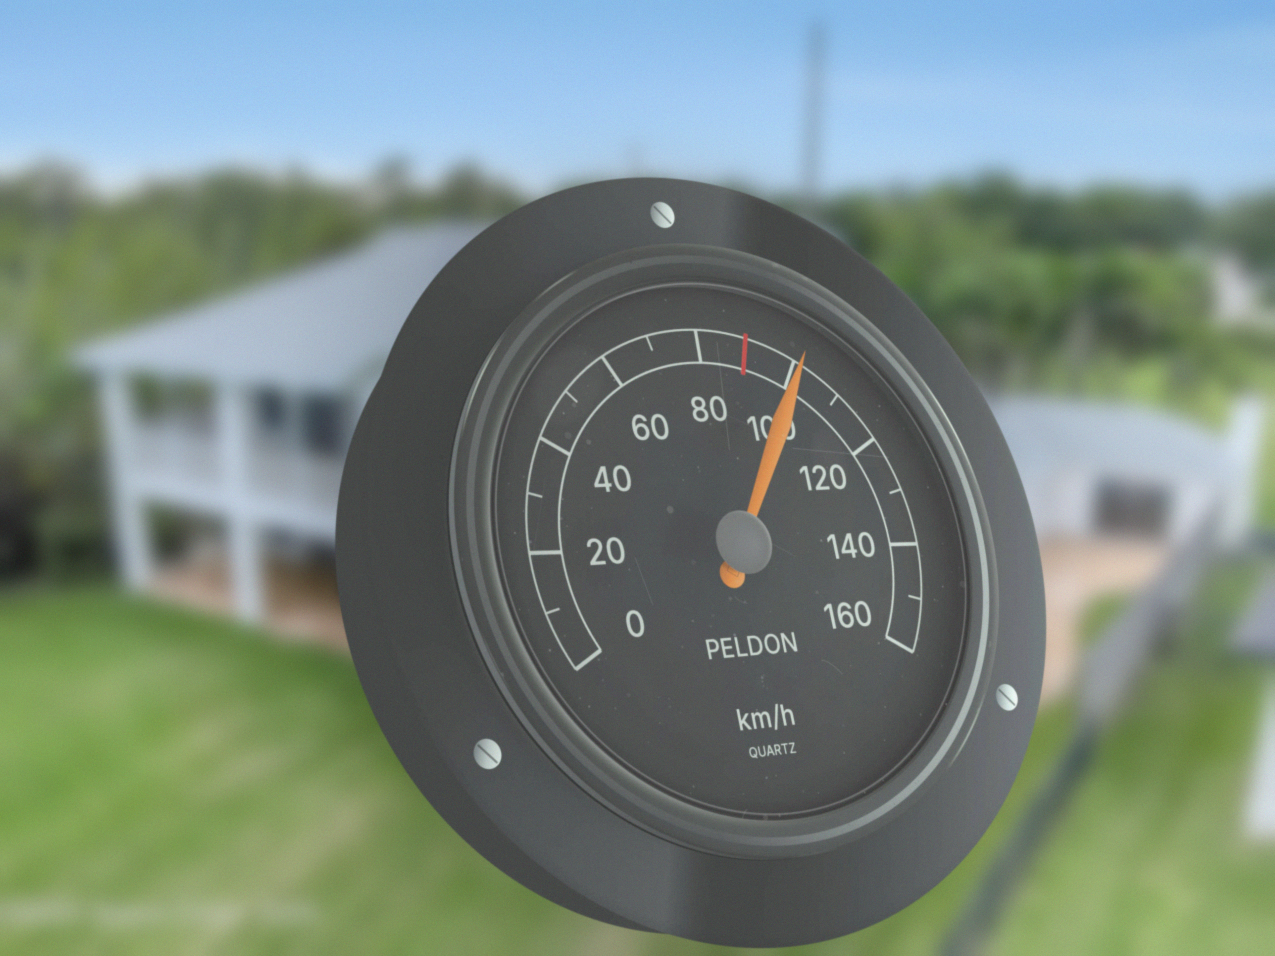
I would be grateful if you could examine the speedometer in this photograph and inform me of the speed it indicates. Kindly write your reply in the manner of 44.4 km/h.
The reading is 100 km/h
